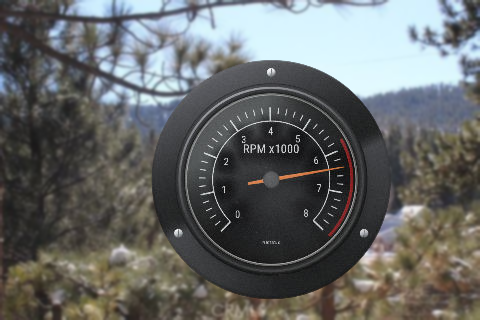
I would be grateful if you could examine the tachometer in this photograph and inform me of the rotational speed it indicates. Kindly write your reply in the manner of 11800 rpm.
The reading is 6400 rpm
